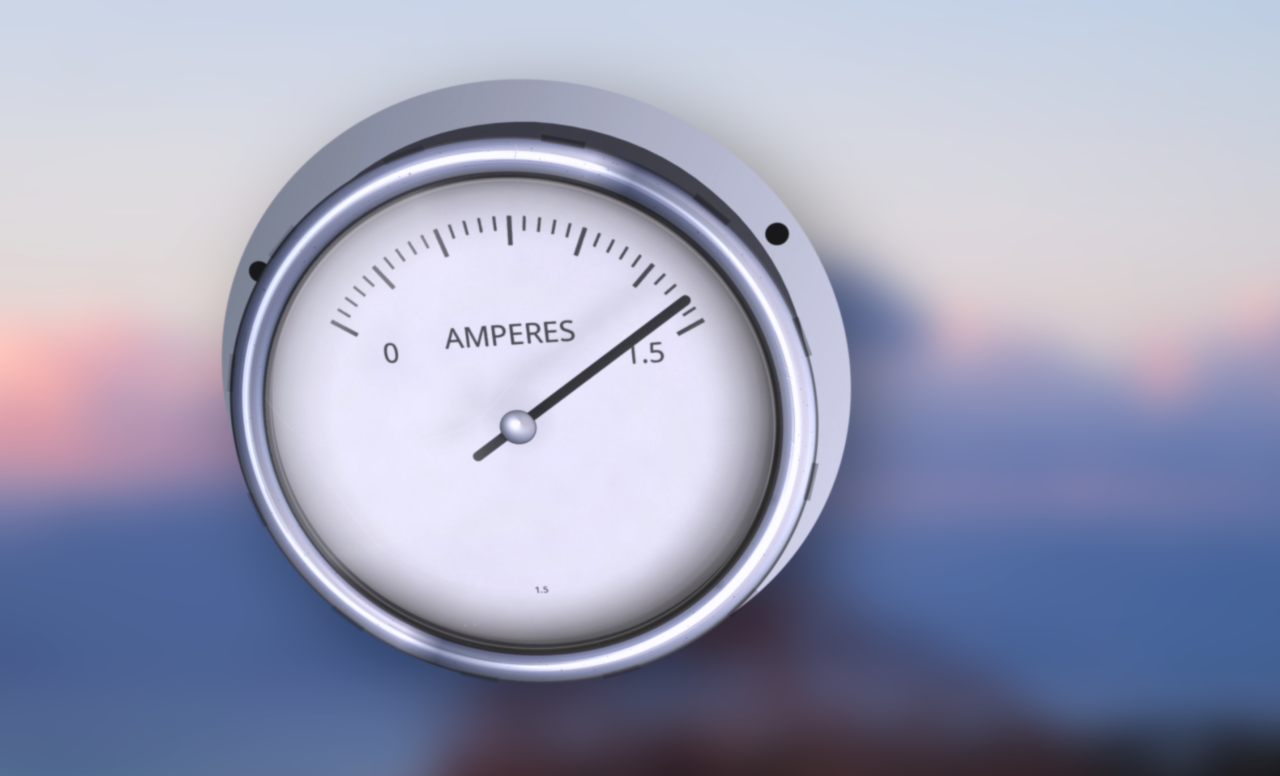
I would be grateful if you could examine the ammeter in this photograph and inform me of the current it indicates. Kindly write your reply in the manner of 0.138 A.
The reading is 1.4 A
